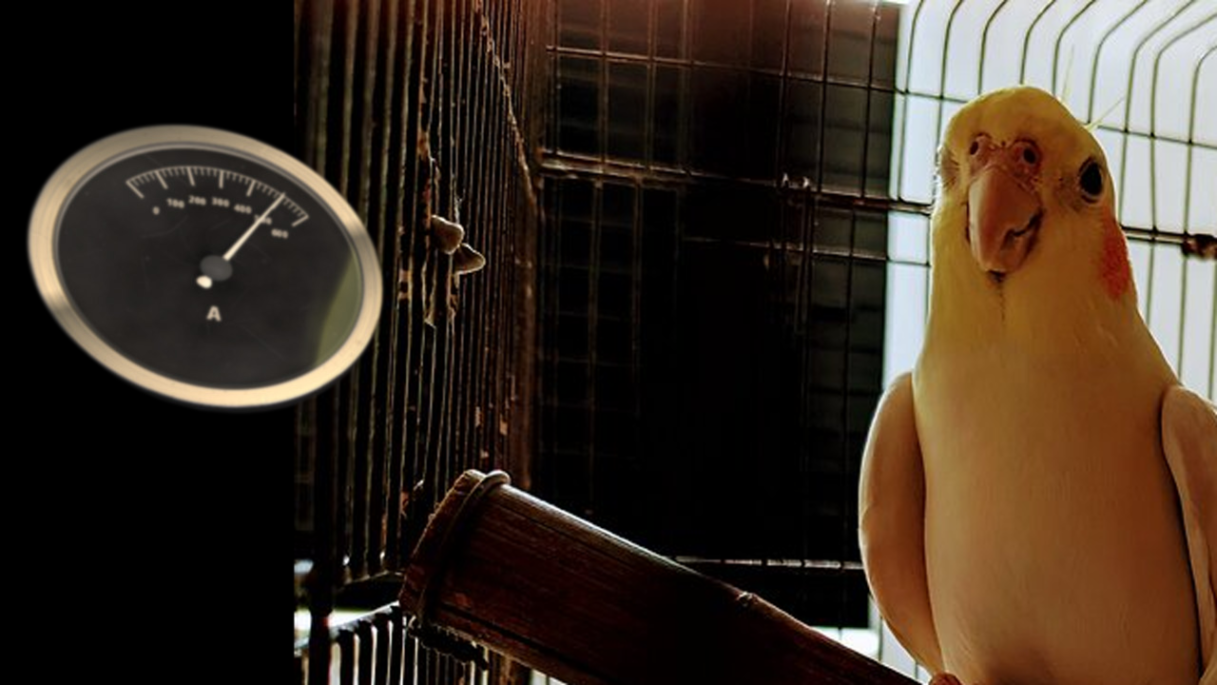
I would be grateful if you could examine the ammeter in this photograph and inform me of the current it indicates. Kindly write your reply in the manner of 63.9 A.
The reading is 500 A
